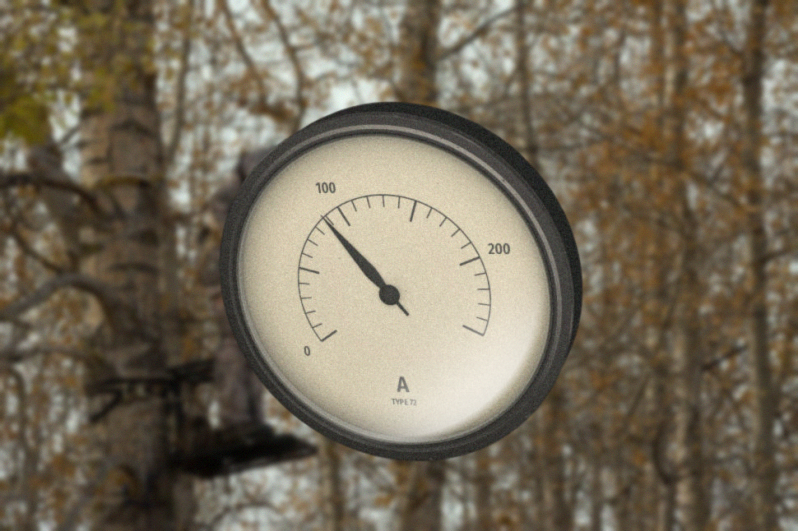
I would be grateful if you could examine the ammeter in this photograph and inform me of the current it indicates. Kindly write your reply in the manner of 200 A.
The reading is 90 A
